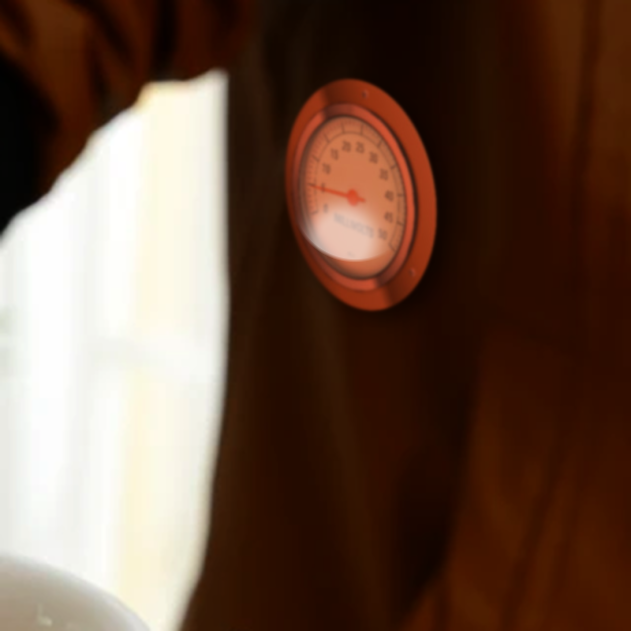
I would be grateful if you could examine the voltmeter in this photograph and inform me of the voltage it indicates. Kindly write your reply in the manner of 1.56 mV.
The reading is 5 mV
